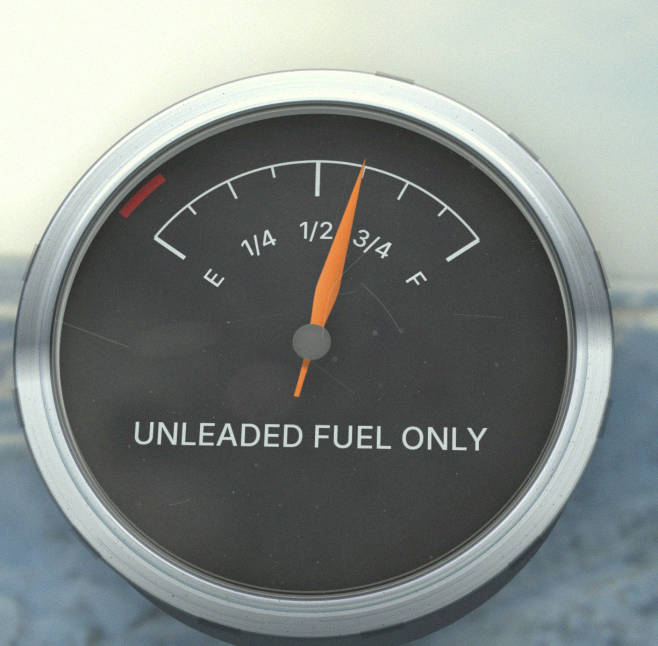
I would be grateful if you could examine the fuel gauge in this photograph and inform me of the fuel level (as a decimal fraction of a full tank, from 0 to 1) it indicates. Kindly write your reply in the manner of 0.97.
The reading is 0.625
